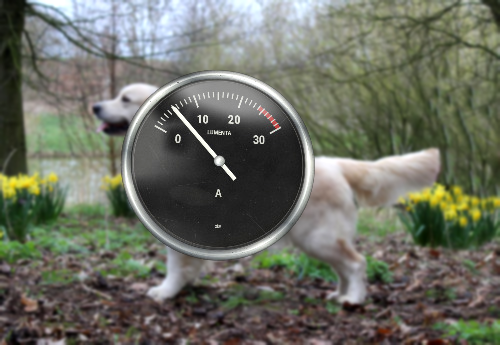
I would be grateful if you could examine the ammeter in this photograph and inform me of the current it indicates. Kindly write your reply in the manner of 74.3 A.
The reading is 5 A
